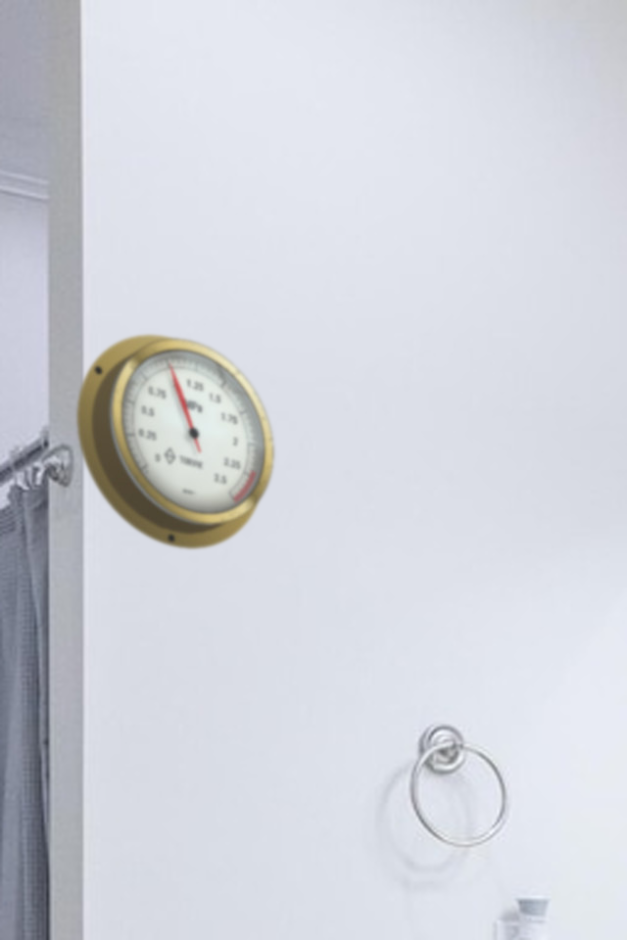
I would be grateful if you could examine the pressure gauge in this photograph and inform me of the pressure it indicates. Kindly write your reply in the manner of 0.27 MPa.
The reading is 1 MPa
